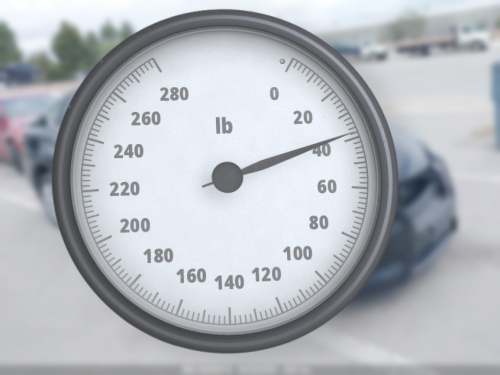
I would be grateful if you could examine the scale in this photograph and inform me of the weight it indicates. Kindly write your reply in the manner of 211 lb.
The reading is 38 lb
